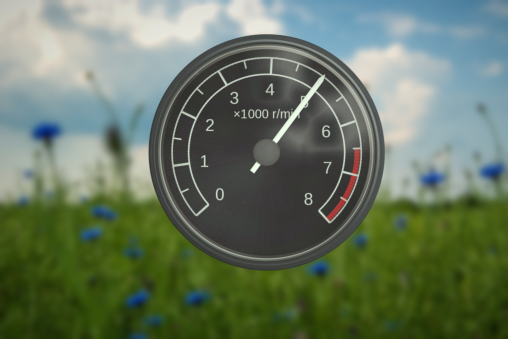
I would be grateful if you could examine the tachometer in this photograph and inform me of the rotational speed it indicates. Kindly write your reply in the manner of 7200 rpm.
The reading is 5000 rpm
